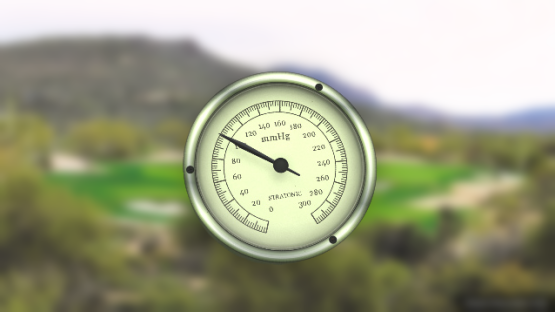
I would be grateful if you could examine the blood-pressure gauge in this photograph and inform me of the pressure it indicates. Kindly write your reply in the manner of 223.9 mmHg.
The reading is 100 mmHg
